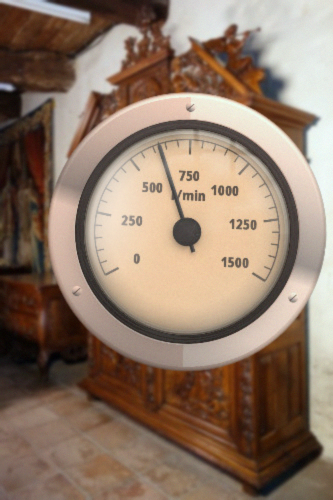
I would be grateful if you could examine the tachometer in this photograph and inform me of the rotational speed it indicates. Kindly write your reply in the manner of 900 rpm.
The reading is 625 rpm
